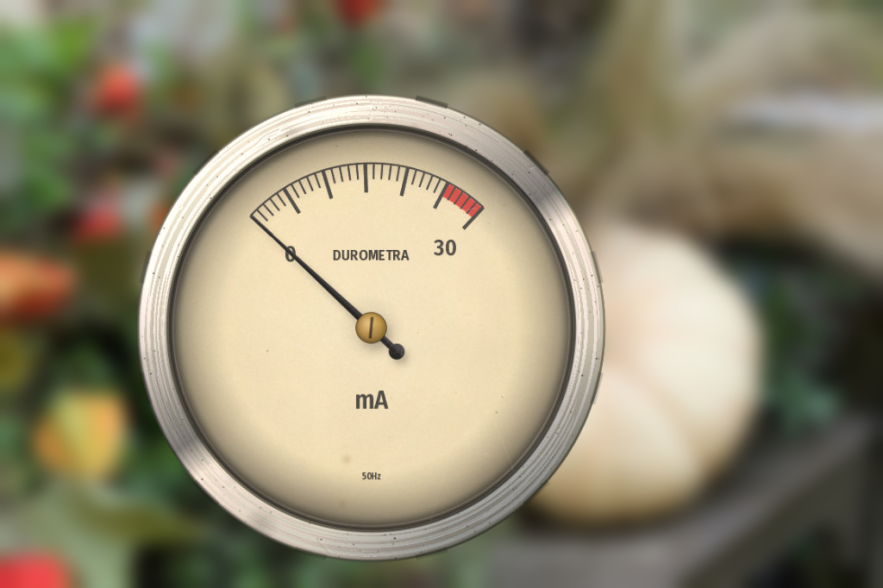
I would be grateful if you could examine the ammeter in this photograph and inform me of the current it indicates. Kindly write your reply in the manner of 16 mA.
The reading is 0 mA
